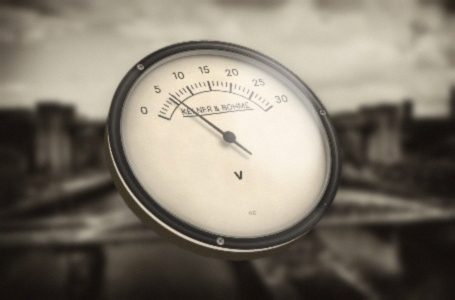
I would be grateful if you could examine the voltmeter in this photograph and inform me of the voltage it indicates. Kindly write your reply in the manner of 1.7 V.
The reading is 5 V
